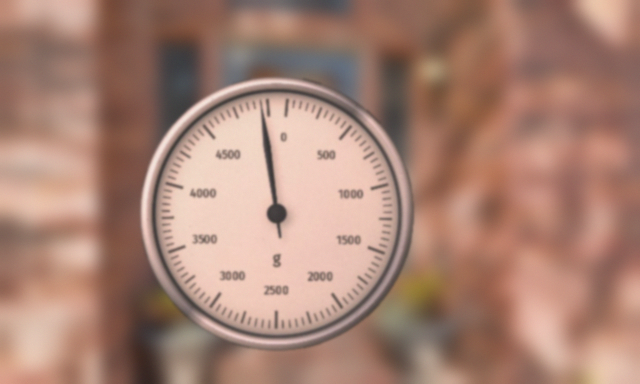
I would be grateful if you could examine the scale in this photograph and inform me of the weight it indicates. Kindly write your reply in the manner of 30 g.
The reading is 4950 g
